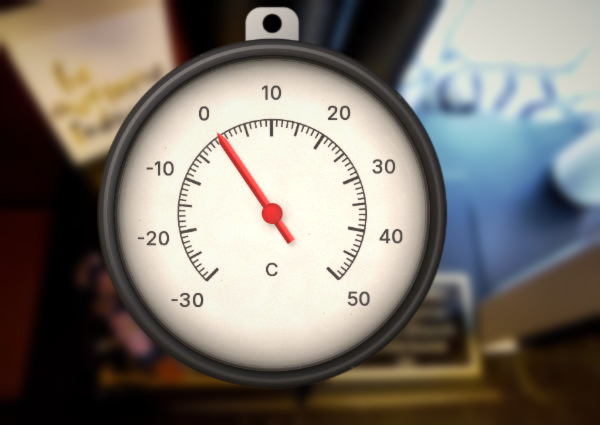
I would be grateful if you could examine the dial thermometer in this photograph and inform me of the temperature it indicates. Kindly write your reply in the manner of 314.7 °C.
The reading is 0 °C
